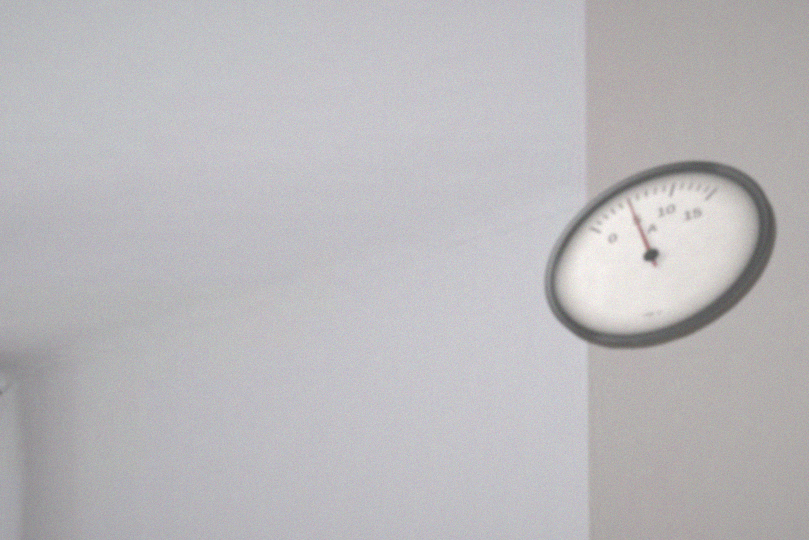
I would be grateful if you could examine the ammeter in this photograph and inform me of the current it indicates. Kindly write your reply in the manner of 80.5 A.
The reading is 5 A
